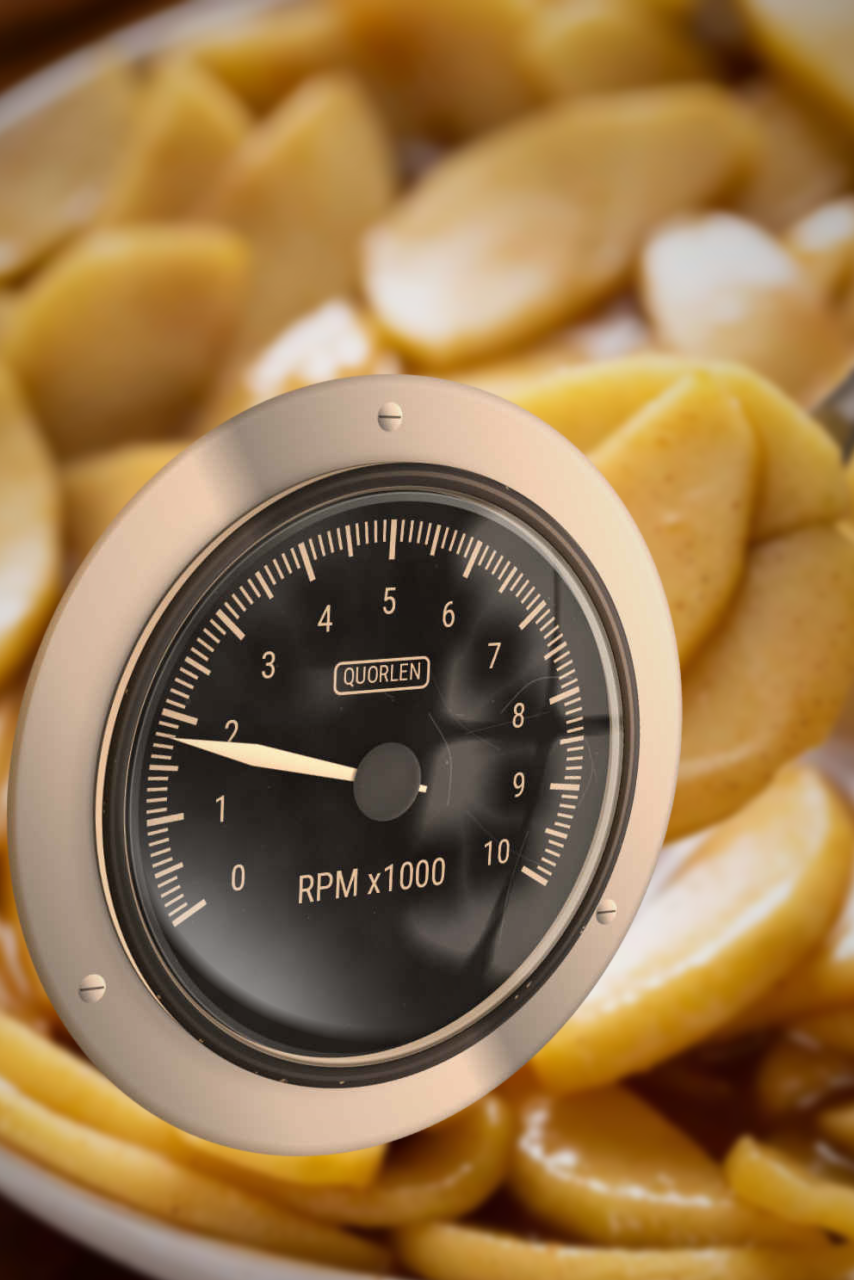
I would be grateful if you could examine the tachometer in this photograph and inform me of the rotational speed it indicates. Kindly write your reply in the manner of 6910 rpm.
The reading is 1800 rpm
